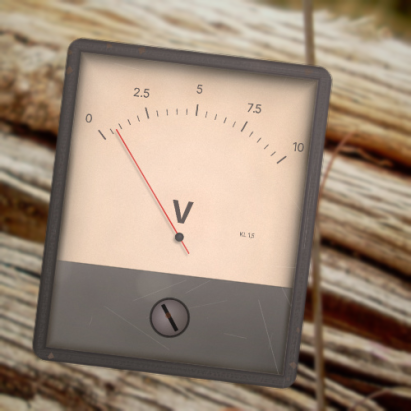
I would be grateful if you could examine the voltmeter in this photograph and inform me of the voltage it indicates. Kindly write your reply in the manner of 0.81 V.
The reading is 0.75 V
